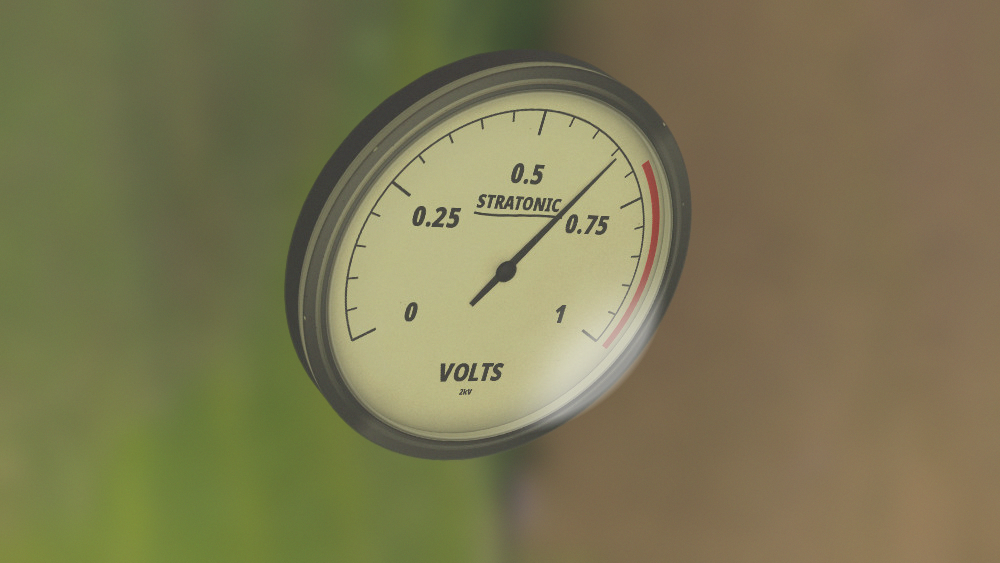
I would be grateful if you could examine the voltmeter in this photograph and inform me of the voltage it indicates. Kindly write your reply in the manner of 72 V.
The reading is 0.65 V
